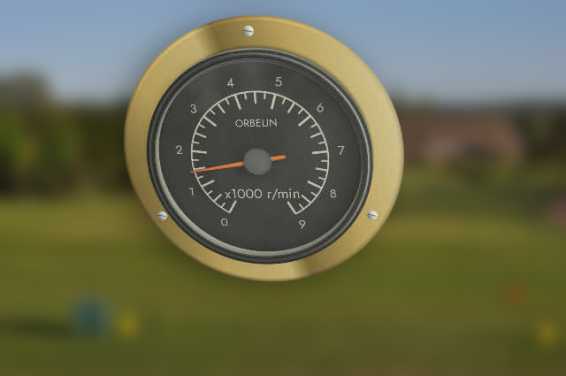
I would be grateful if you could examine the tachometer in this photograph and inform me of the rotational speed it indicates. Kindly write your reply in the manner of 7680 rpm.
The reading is 1500 rpm
